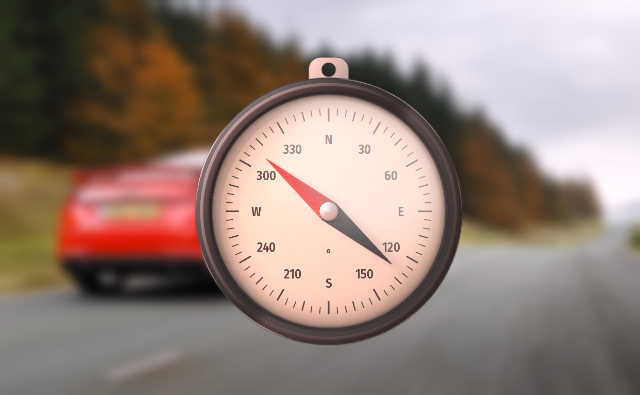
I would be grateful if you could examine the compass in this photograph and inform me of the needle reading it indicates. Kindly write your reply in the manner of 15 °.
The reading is 310 °
